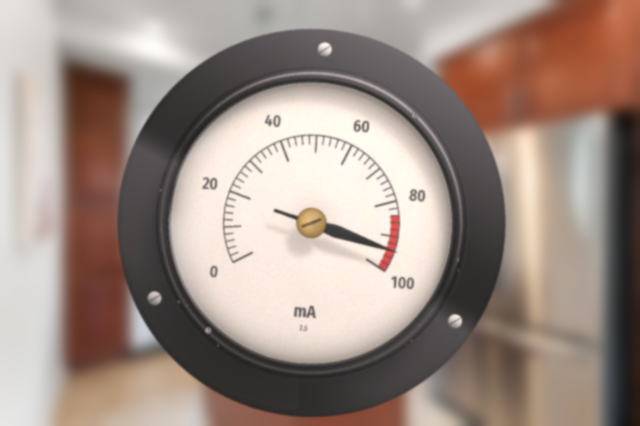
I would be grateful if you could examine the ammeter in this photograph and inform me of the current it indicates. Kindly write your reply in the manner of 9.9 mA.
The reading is 94 mA
